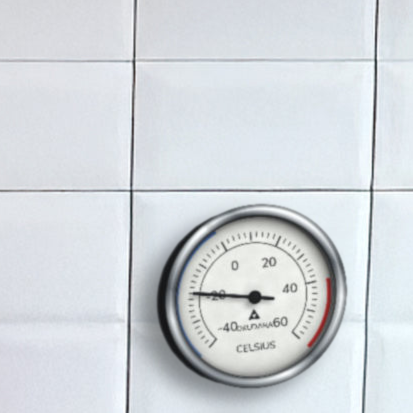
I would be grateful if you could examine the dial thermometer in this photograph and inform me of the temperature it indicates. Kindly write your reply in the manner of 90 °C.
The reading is -20 °C
